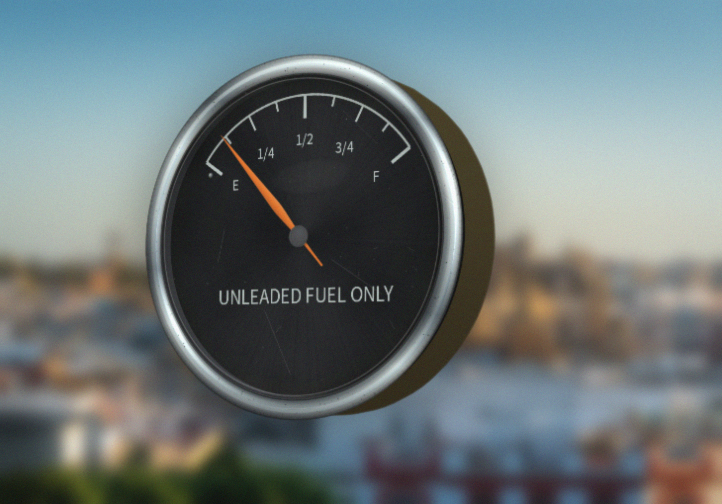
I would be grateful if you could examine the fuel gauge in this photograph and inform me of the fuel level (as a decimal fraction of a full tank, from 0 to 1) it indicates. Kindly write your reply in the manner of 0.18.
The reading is 0.125
